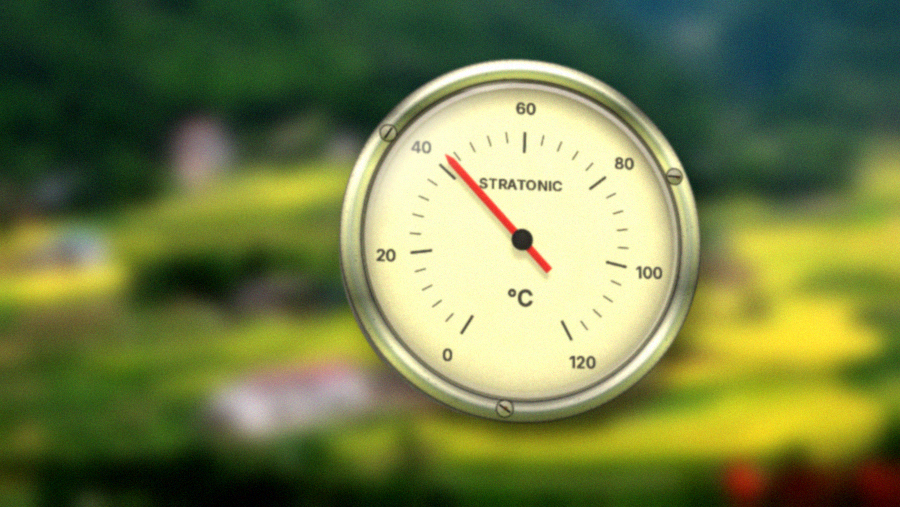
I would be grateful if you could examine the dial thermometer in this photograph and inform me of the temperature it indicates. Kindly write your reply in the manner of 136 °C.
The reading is 42 °C
